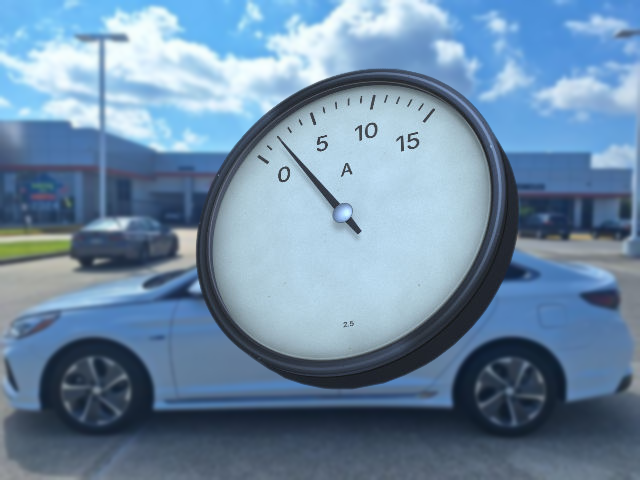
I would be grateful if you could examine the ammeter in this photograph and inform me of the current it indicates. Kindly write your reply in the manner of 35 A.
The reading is 2 A
